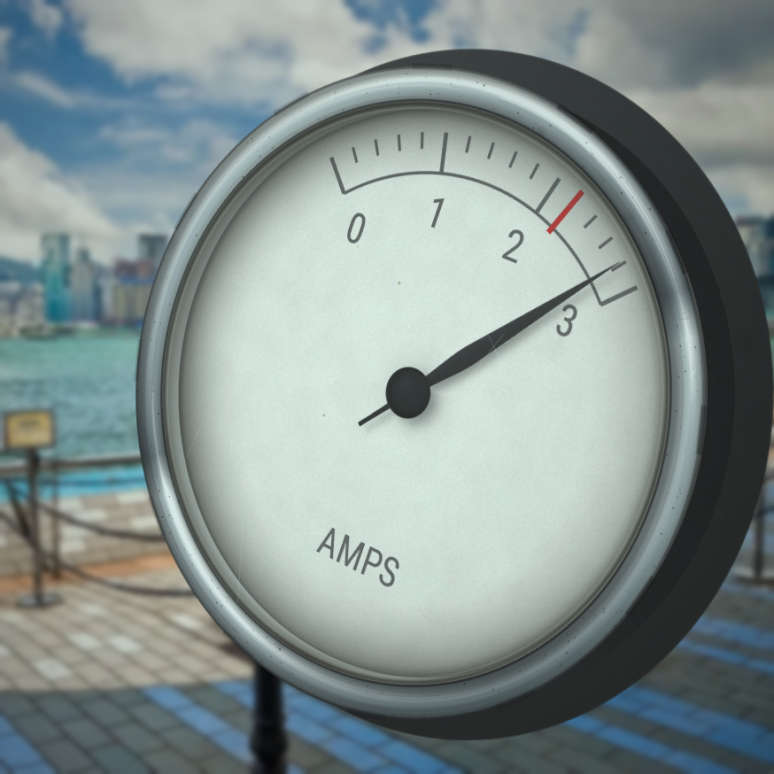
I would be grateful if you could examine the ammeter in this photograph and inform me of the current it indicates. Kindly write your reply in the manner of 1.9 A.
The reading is 2.8 A
